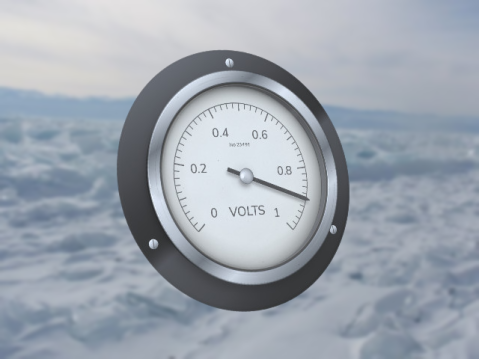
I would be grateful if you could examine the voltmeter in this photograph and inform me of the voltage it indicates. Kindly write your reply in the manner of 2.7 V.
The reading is 0.9 V
